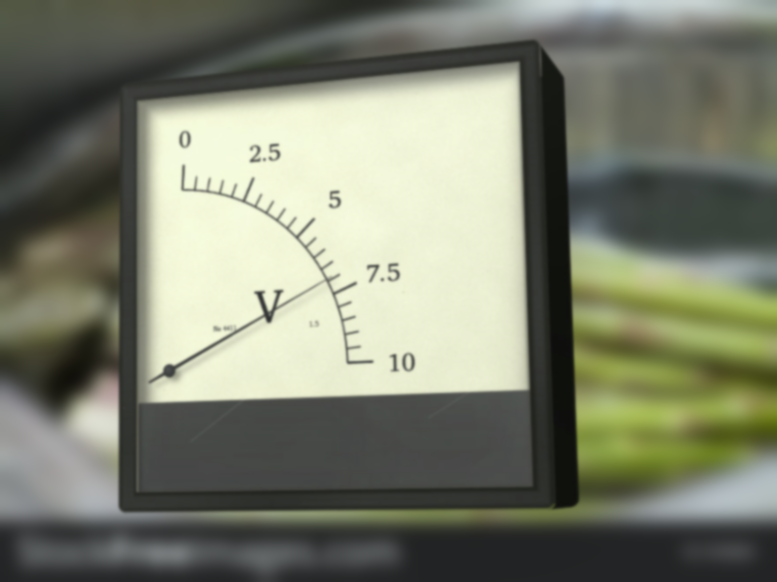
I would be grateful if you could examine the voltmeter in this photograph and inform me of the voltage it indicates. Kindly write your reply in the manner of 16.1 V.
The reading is 7 V
